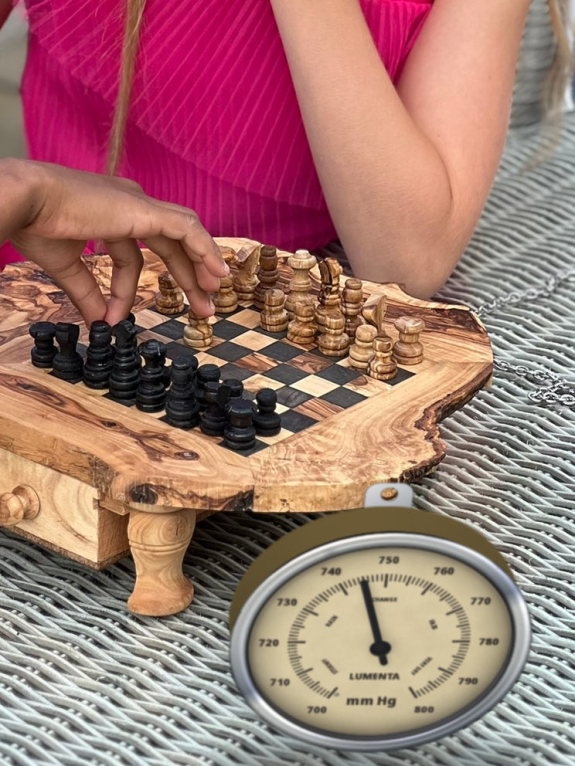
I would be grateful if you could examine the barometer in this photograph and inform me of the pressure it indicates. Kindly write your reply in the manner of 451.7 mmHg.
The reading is 745 mmHg
